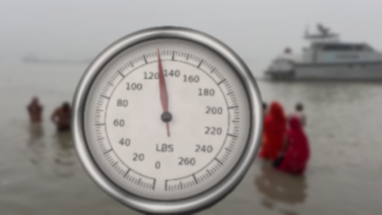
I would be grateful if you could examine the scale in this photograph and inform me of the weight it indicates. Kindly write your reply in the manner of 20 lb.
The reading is 130 lb
